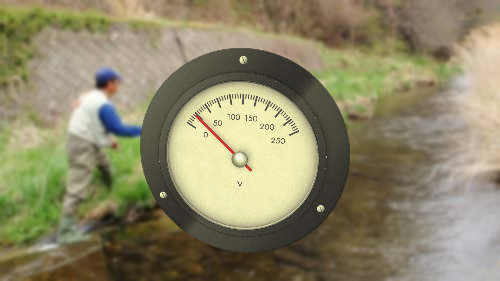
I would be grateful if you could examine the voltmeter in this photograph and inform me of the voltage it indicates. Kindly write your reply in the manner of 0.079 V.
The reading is 25 V
